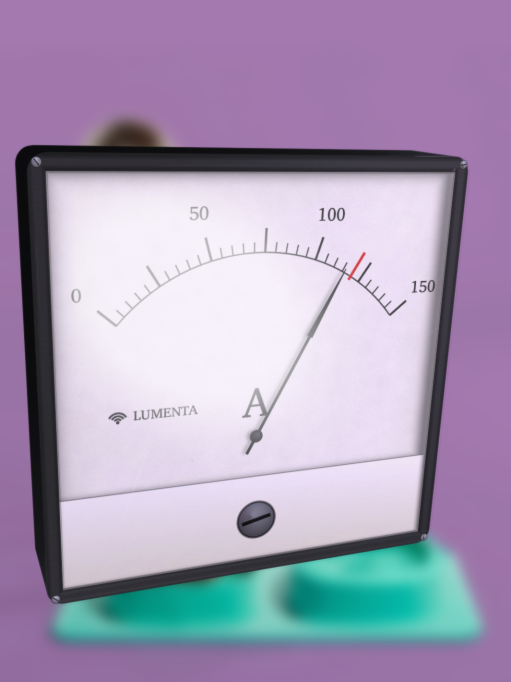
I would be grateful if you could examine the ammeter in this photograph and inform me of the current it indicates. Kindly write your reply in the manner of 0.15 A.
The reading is 115 A
